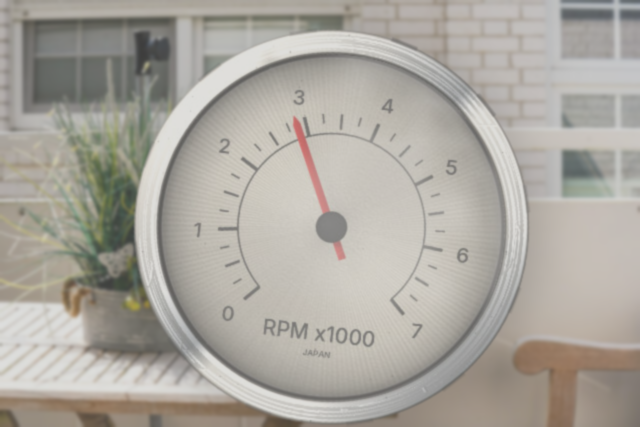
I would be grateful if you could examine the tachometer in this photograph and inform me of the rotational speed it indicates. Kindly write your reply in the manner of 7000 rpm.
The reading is 2875 rpm
